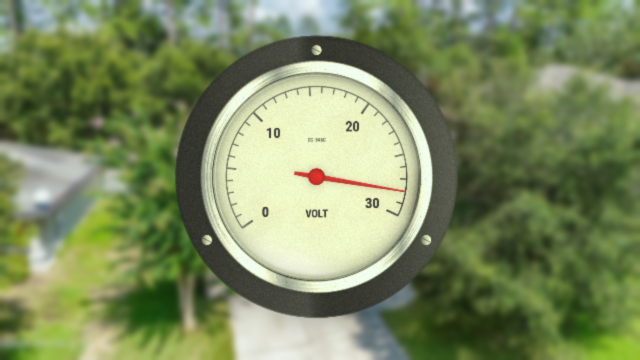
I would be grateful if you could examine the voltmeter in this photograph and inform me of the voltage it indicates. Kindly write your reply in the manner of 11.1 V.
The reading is 28 V
